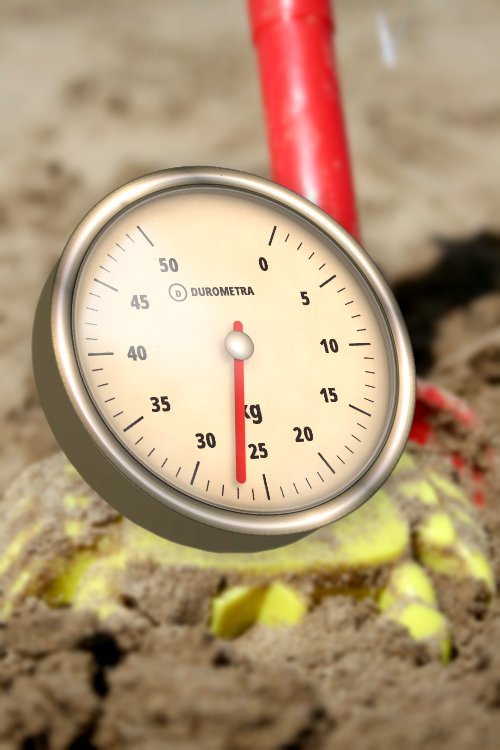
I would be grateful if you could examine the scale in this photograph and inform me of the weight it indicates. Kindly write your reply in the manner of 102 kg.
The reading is 27 kg
